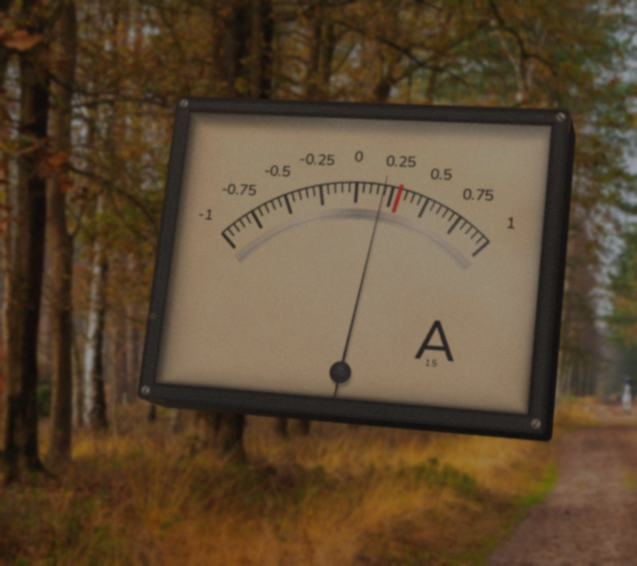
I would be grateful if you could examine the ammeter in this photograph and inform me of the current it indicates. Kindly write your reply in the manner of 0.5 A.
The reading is 0.2 A
